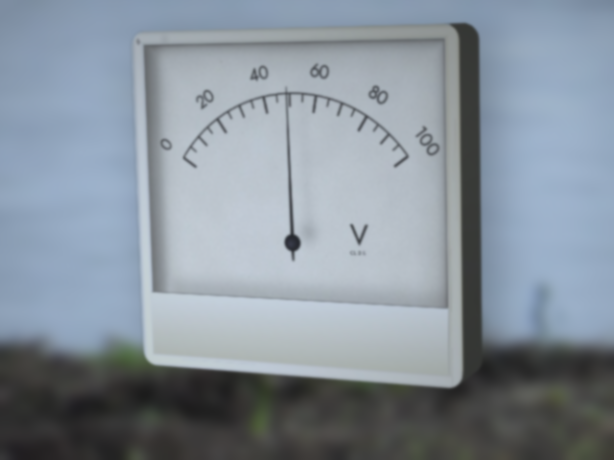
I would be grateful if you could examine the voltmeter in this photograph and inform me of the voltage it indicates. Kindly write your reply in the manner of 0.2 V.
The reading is 50 V
